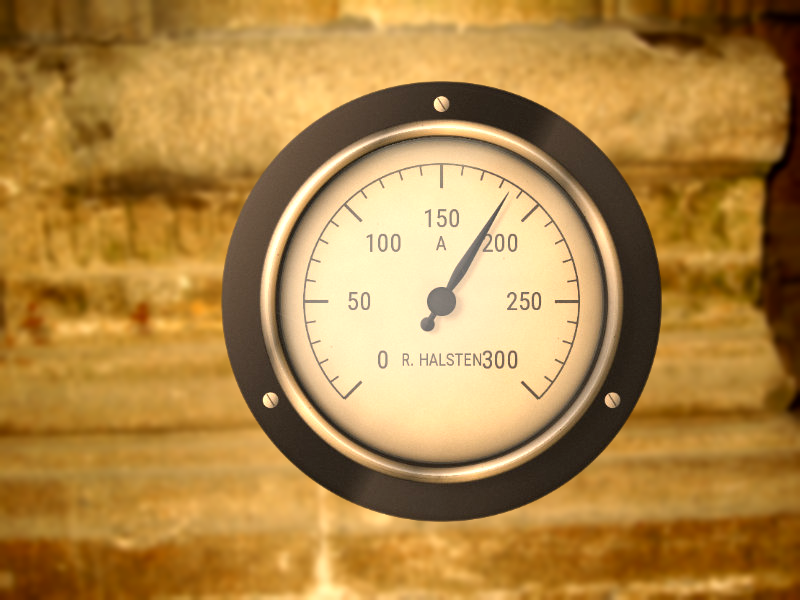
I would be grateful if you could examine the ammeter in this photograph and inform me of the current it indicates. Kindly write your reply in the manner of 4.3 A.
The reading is 185 A
